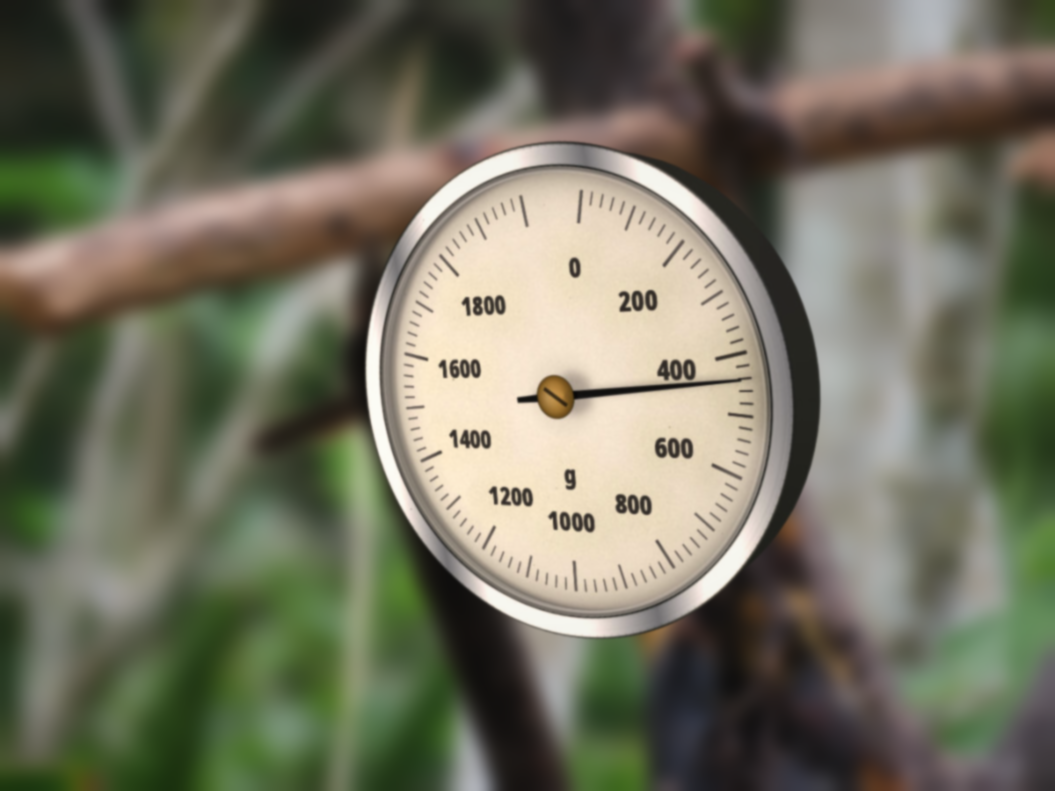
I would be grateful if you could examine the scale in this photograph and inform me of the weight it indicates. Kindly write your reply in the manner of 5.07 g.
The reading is 440 g
